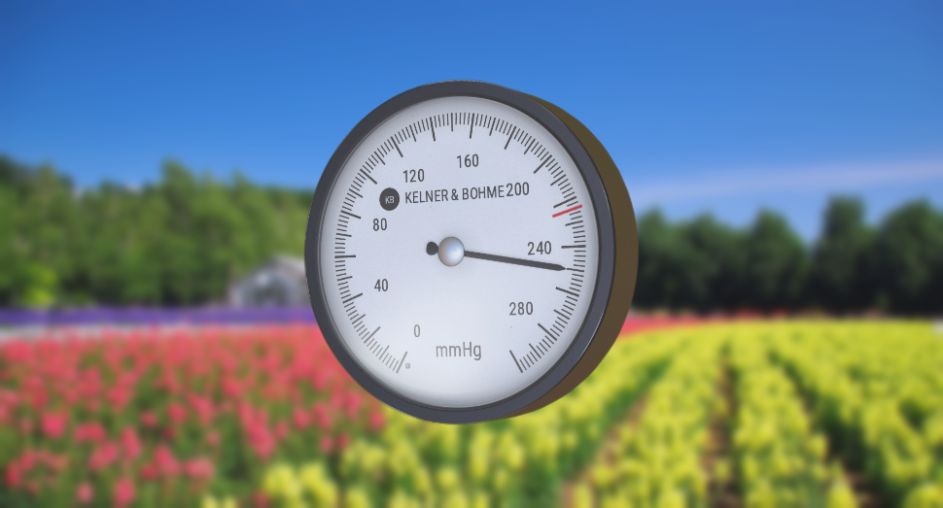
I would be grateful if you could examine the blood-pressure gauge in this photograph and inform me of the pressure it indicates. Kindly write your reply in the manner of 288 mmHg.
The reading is 250 mmHg
